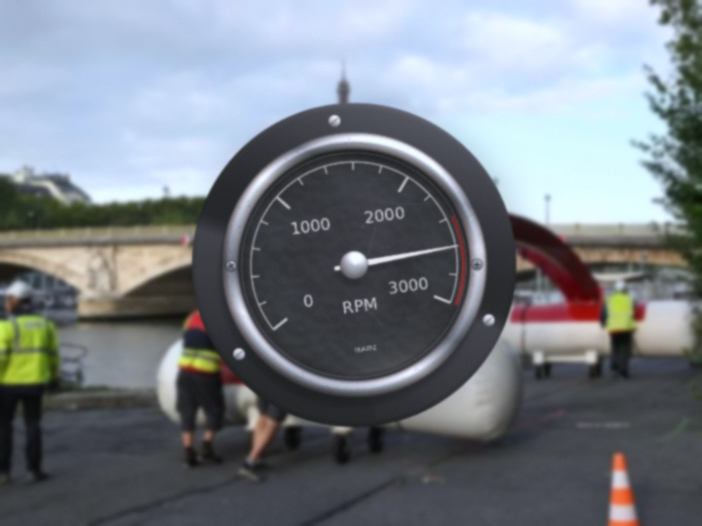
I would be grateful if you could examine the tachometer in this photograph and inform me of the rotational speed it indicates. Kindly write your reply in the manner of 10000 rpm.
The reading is 2600 rpm
